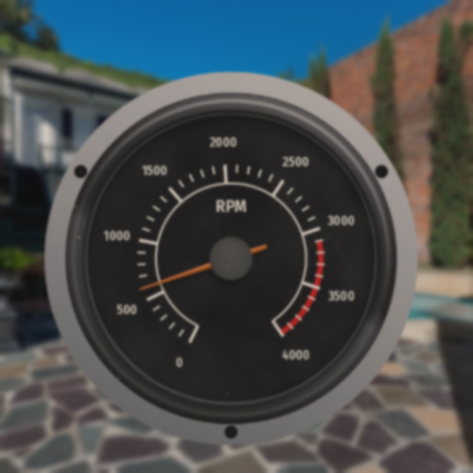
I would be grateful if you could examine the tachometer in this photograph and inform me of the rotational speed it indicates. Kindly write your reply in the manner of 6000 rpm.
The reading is 600 rpm
